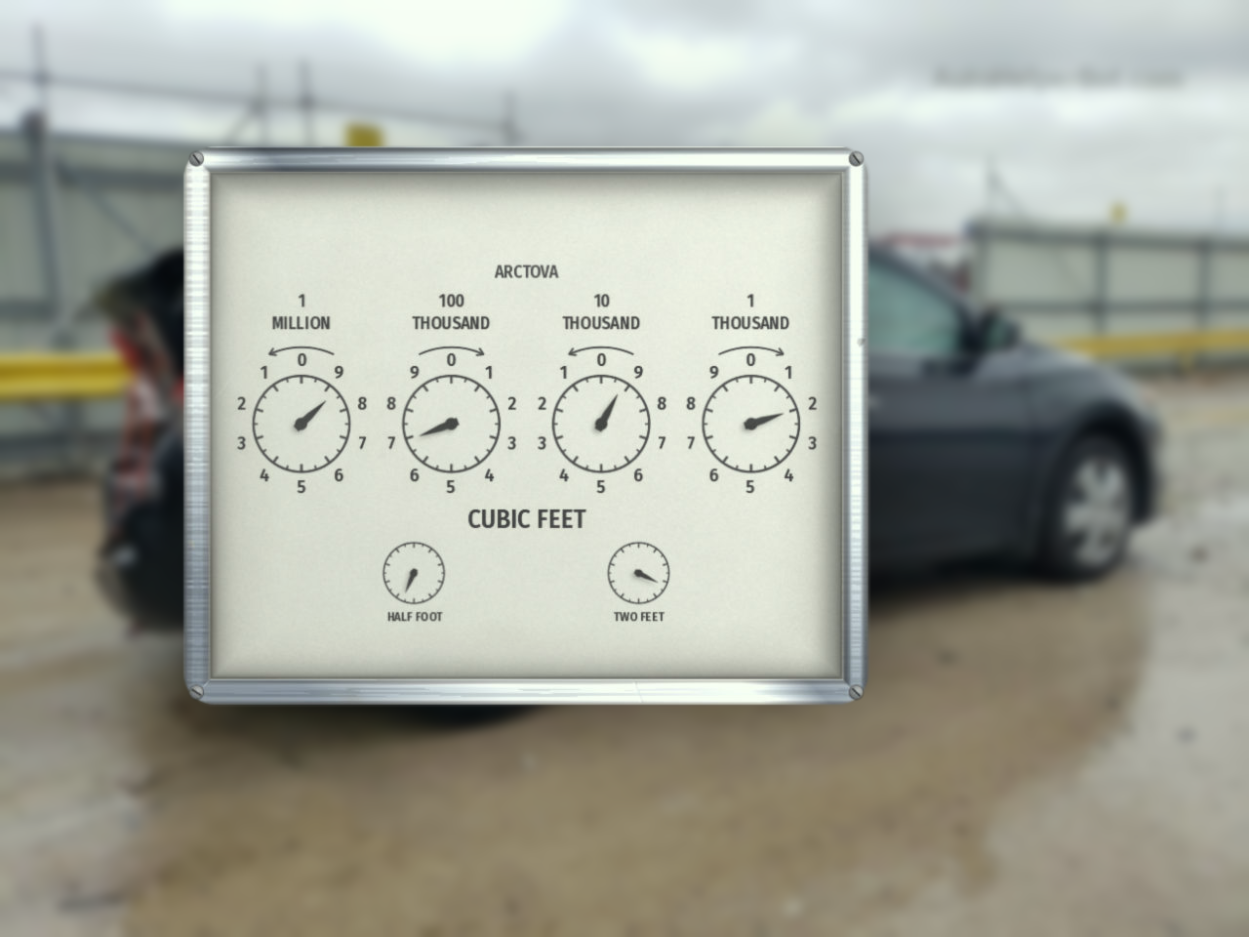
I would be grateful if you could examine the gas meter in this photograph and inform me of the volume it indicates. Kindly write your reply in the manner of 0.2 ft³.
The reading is 869200 ft³
